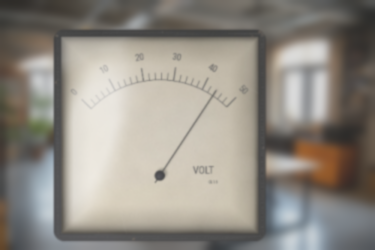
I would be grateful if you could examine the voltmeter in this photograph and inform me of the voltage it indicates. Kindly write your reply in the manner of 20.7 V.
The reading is 44 V
